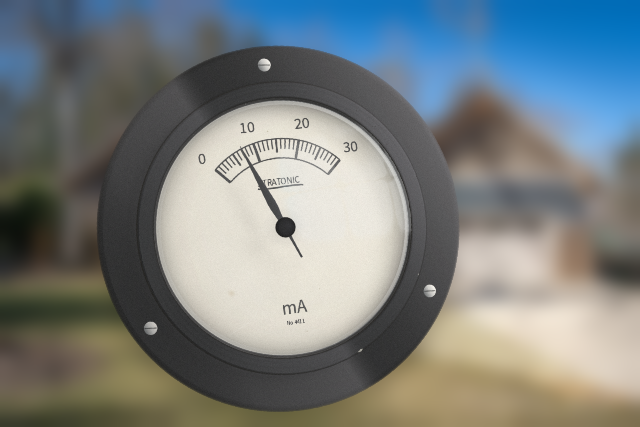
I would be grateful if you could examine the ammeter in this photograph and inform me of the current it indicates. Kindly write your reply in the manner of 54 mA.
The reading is 7 mA
